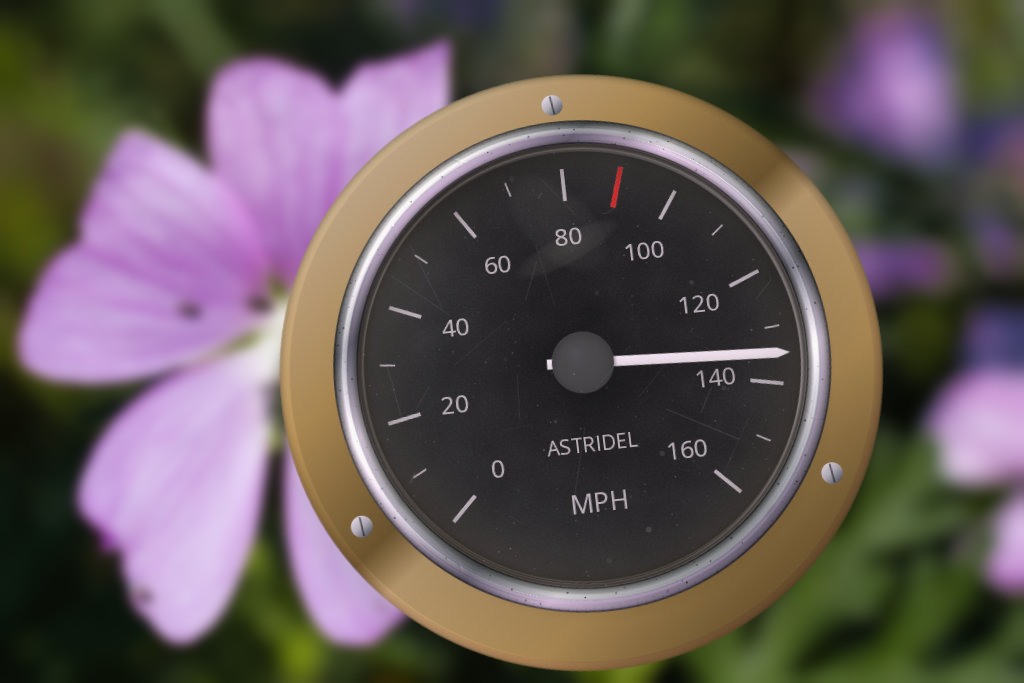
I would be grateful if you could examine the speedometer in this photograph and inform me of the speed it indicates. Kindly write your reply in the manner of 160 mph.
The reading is 135 mph
